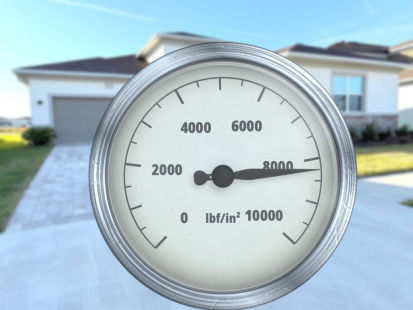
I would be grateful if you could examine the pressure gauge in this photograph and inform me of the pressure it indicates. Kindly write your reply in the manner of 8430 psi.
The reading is 8250 psi
